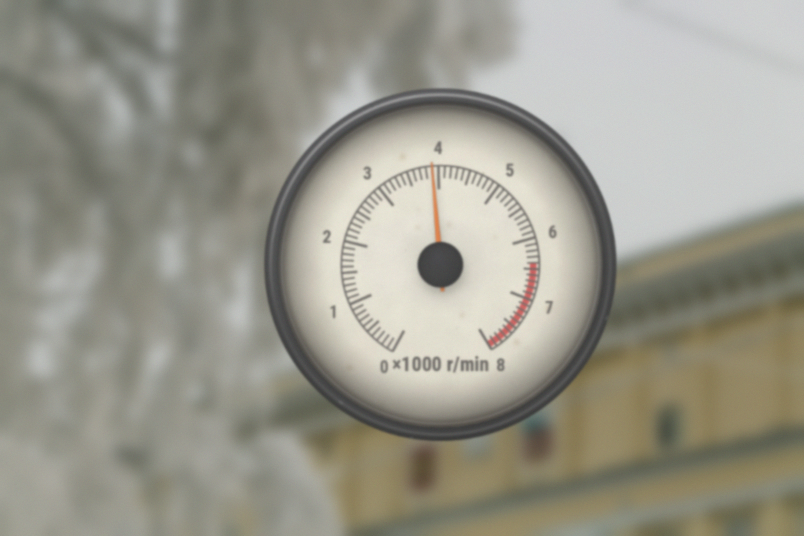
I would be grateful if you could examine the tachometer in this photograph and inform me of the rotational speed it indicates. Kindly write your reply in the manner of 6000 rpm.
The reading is 3900 rpm
